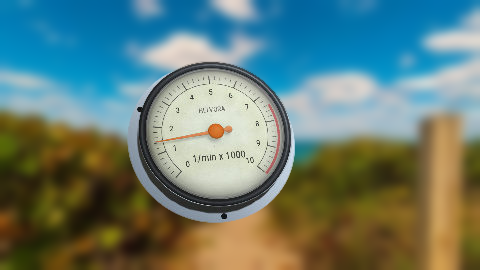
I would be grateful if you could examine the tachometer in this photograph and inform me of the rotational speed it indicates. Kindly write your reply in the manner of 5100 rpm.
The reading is 1400 rpm
